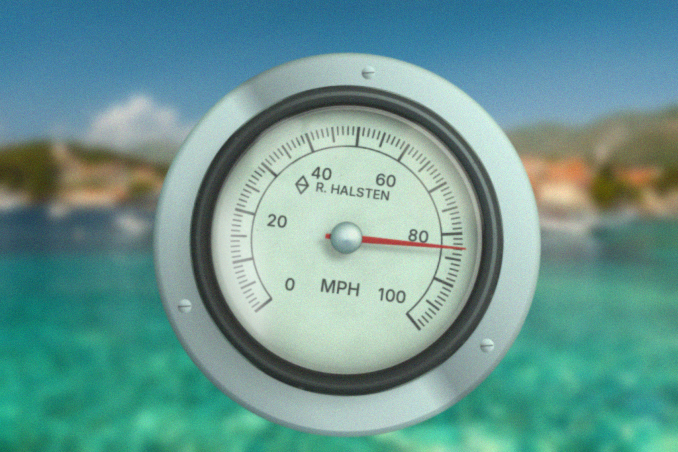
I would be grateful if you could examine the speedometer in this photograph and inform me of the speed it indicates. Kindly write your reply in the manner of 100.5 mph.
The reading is 83 mph
